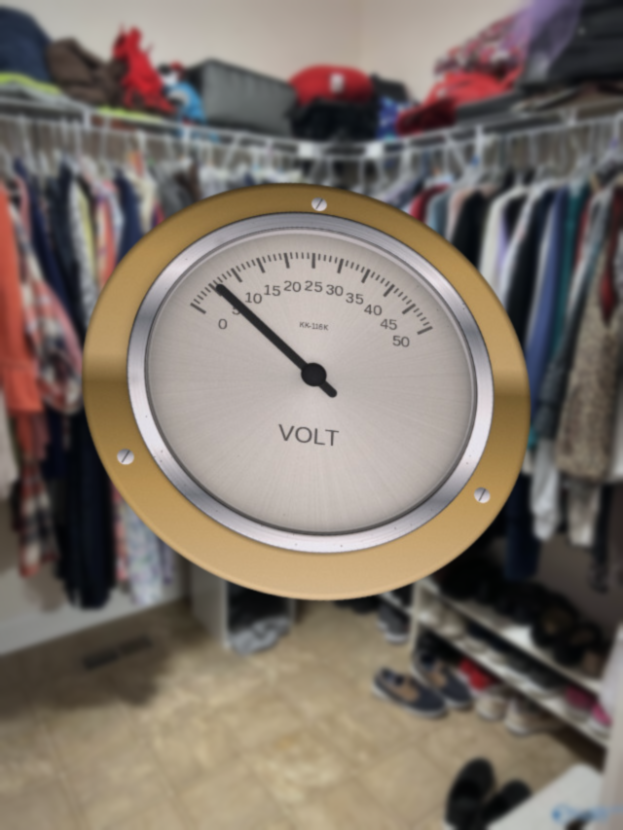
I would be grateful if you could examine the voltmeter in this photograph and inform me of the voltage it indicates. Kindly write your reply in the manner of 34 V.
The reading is 5 V
